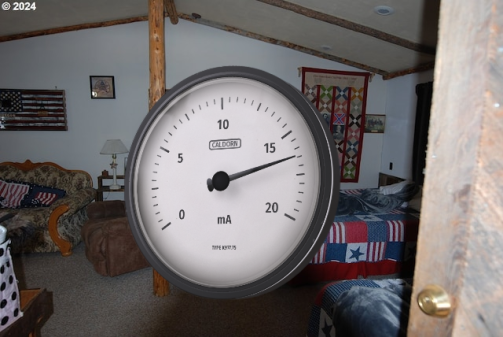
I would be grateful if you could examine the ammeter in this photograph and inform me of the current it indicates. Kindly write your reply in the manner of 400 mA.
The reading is 16.5 mA
